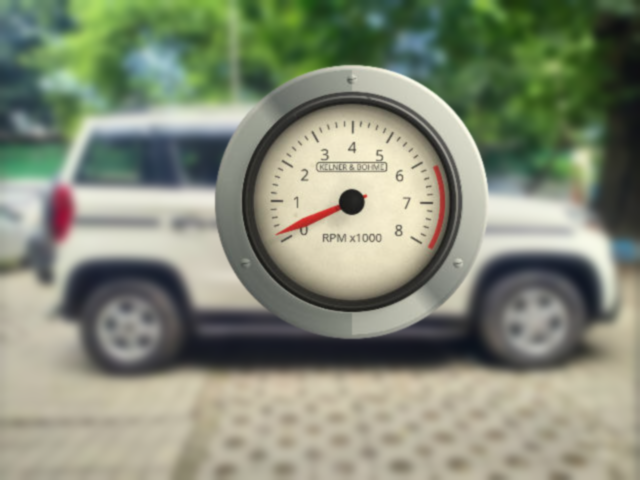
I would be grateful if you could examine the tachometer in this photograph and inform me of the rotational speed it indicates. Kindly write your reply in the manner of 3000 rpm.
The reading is 200 rpm
